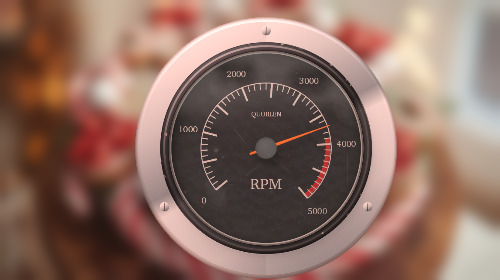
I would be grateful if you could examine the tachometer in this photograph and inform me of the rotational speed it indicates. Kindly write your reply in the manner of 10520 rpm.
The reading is 3700 rpm
